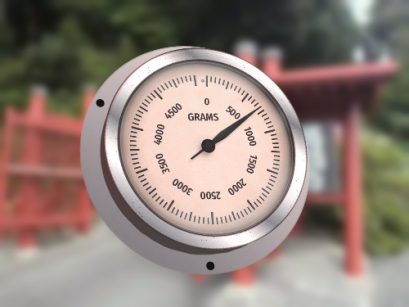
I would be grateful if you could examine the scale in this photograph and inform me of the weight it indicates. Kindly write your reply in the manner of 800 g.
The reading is 700 g
